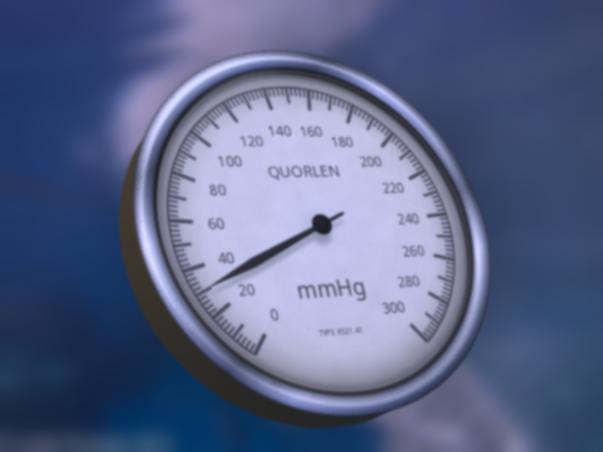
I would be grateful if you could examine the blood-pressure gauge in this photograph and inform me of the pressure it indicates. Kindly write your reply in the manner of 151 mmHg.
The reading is 30 mmHg
